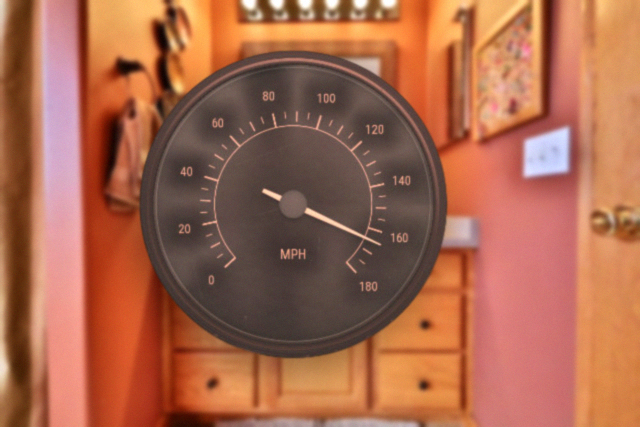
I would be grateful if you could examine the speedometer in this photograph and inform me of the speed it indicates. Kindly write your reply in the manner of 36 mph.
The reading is 165 mph
